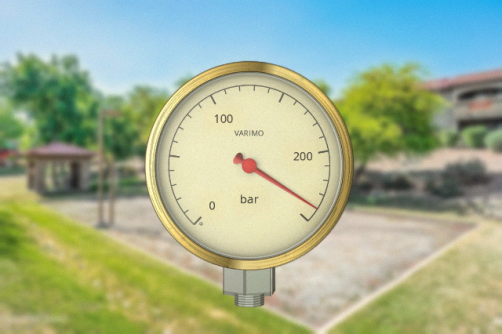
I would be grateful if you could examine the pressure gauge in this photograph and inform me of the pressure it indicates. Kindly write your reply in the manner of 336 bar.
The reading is 240 bar
